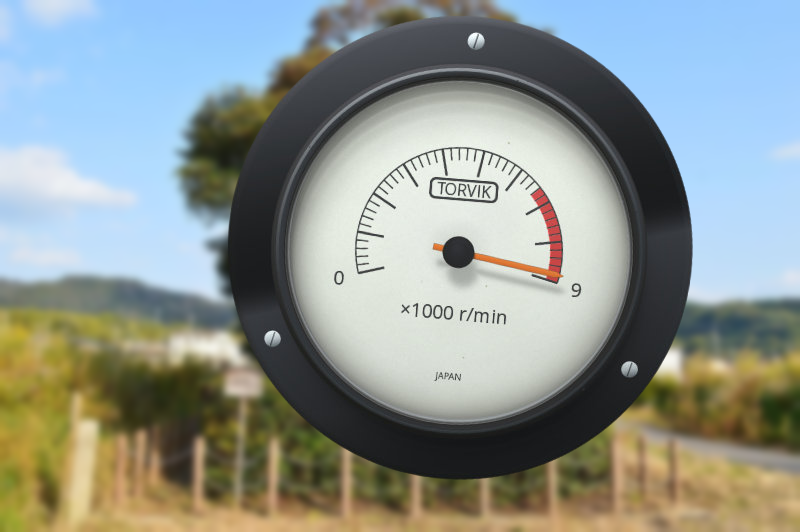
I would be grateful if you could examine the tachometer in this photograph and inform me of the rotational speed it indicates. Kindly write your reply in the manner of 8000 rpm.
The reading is 8800 rpm
